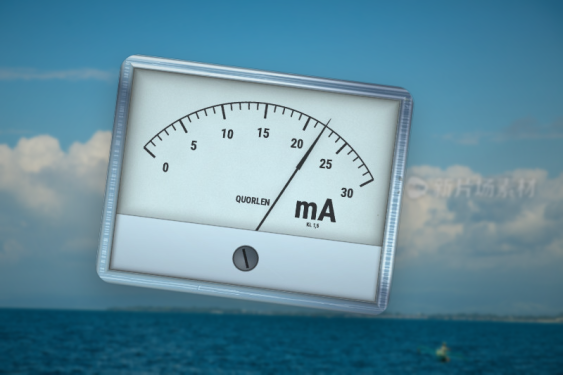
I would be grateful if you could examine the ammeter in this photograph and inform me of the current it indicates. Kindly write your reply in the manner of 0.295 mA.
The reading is 22 mA
